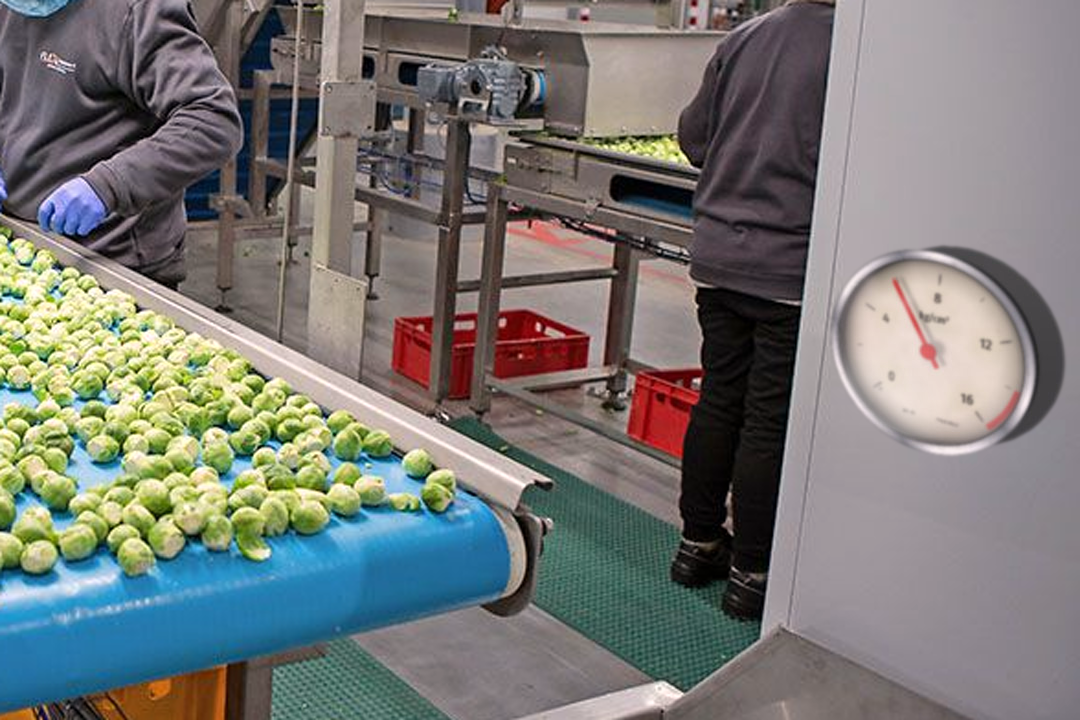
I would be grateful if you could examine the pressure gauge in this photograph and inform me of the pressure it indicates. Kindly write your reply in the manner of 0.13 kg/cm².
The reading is 6 kg/cm²
